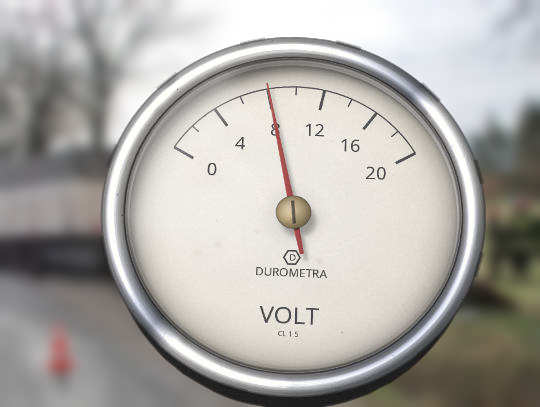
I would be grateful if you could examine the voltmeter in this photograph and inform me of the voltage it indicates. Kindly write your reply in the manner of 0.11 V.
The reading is 8 V
